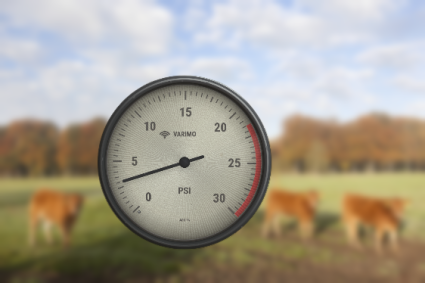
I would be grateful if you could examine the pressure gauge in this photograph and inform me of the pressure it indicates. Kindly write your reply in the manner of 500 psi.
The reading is 3 psi
